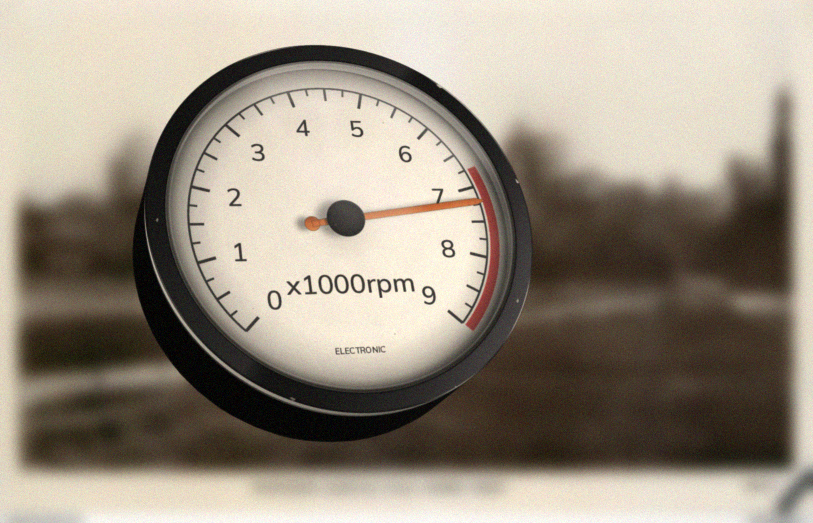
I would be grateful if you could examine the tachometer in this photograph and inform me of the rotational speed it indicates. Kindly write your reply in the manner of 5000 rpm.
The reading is 7250 rpm
